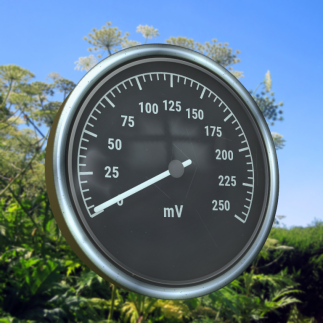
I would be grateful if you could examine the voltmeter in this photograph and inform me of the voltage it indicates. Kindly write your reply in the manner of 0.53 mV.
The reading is 2.5 mV
